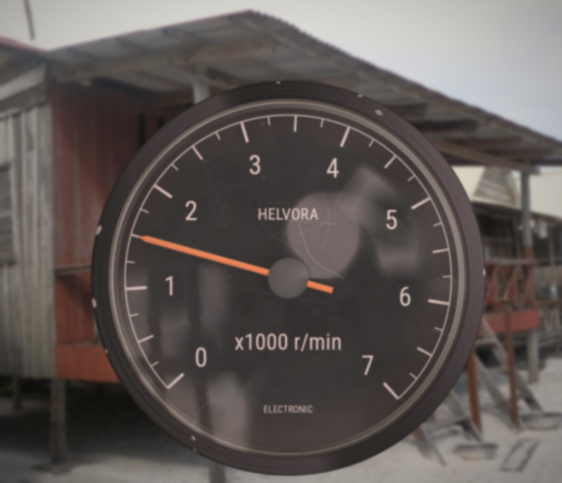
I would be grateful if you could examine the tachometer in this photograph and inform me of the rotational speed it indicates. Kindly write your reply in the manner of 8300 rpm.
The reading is 1500 rpm
